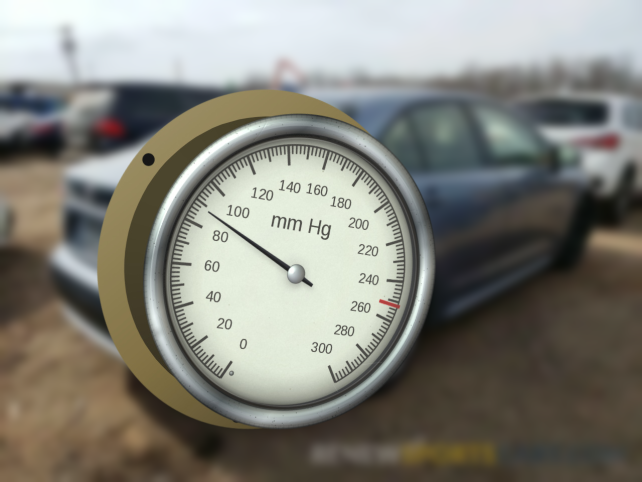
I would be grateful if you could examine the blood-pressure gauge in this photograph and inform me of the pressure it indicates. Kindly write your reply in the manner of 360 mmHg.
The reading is 88 mmHg
